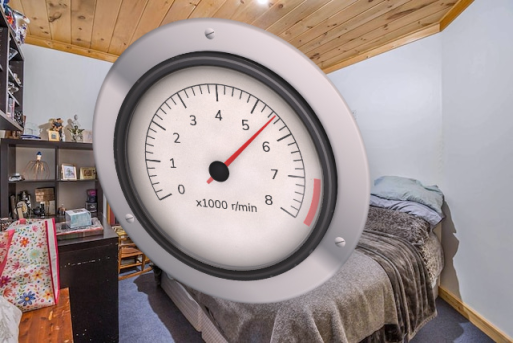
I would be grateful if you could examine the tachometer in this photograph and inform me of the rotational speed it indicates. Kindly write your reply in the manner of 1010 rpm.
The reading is 5500 rpm
